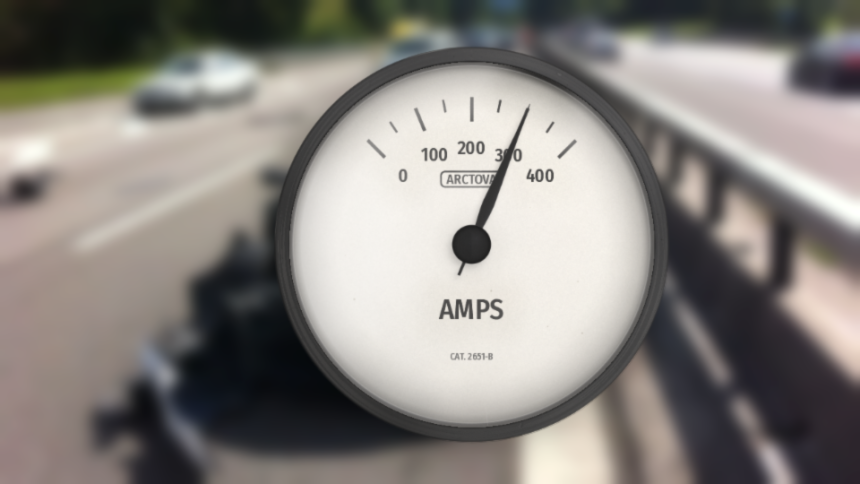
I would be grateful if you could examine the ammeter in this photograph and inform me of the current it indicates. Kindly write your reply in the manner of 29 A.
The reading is 300 A
